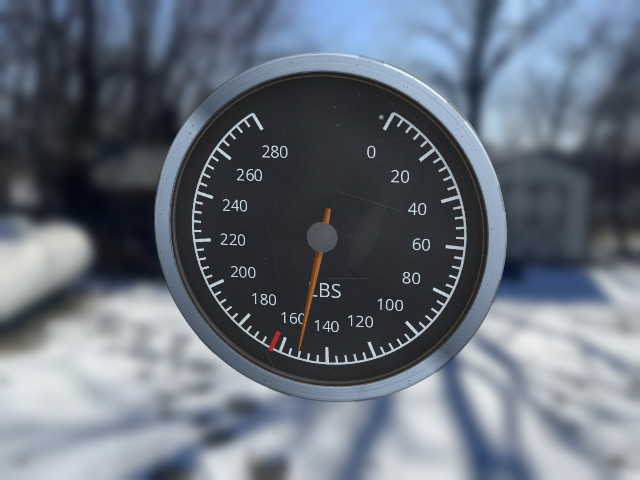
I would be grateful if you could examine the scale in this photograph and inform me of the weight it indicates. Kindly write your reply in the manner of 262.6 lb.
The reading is 152 lb
